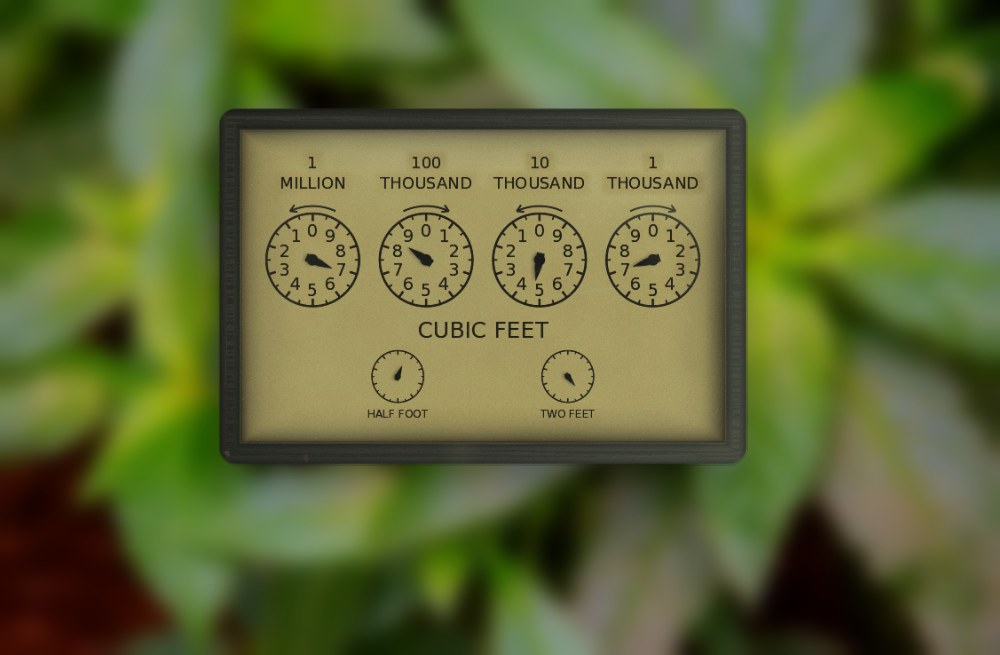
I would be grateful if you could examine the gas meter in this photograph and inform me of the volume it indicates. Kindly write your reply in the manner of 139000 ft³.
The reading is 684700 ft³
